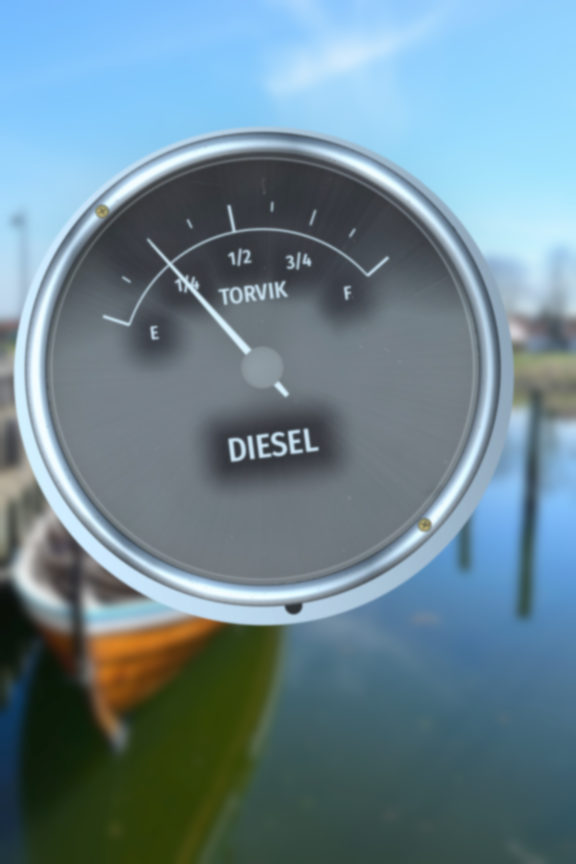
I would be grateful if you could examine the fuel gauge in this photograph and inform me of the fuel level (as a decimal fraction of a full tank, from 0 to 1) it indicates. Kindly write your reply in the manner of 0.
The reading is 0.25
